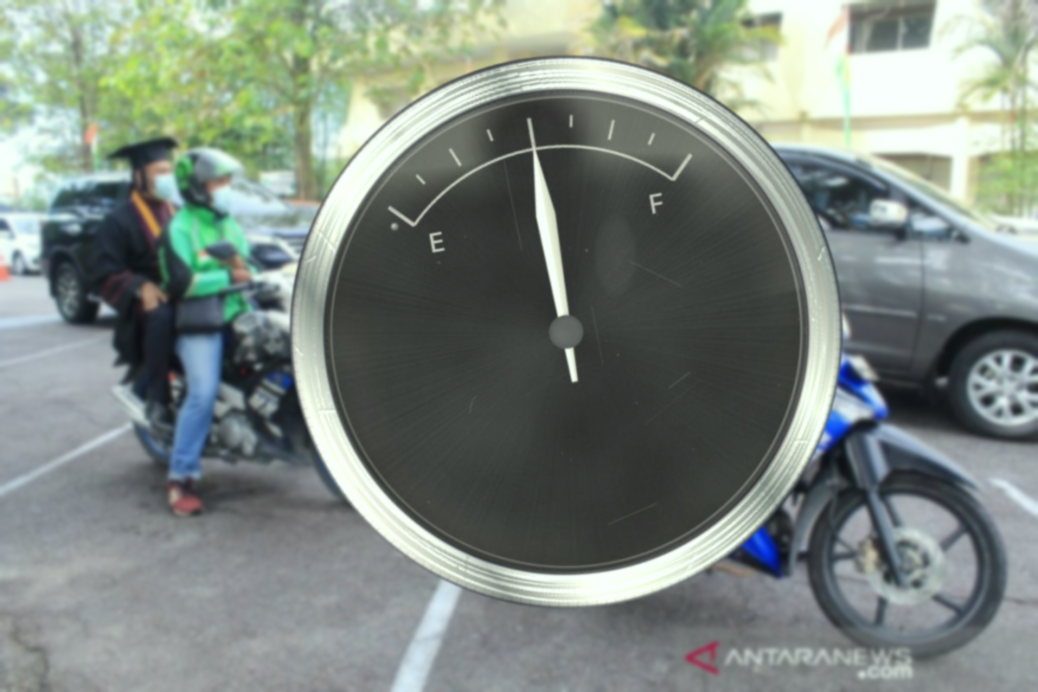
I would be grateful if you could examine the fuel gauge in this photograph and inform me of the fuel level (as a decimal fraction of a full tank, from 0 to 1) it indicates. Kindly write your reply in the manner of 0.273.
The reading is 0.5
